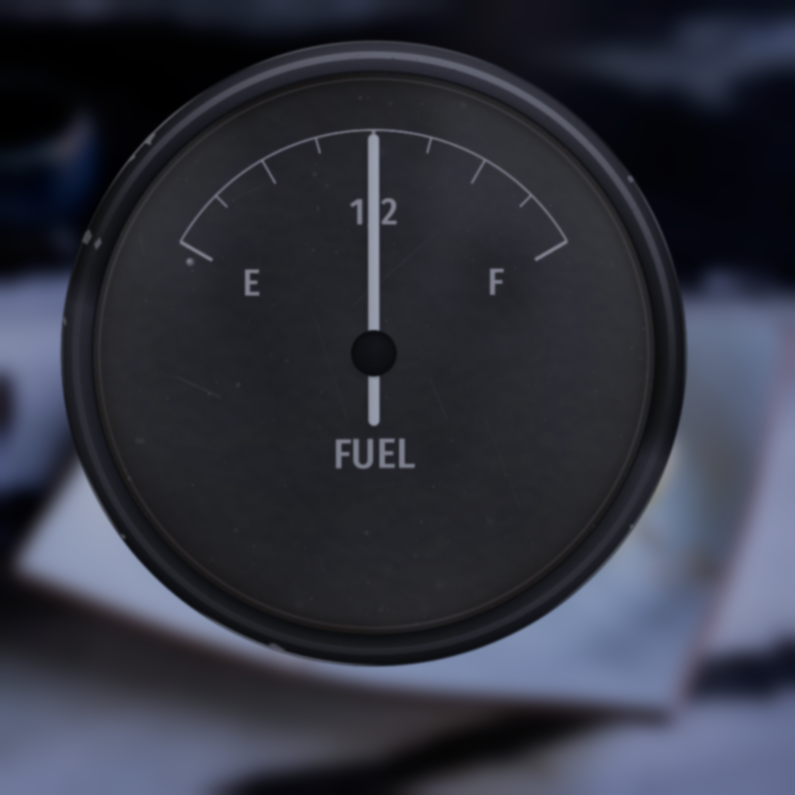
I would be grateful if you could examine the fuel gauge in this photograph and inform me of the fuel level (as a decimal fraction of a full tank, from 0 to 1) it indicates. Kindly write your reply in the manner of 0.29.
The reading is 0.5
